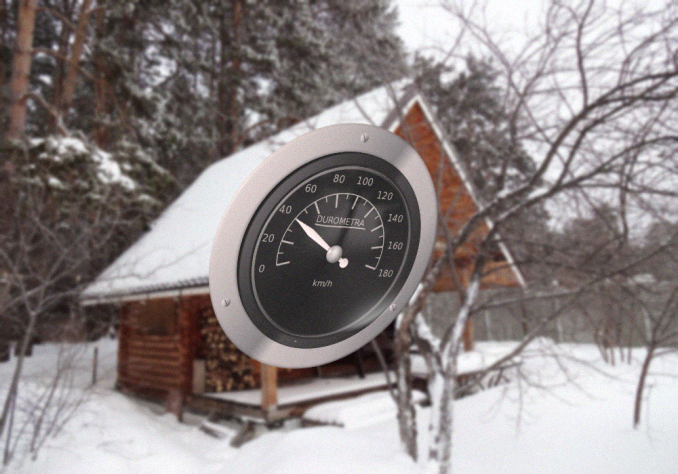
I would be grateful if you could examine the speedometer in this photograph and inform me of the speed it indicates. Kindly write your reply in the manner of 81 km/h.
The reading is 40 km/h
